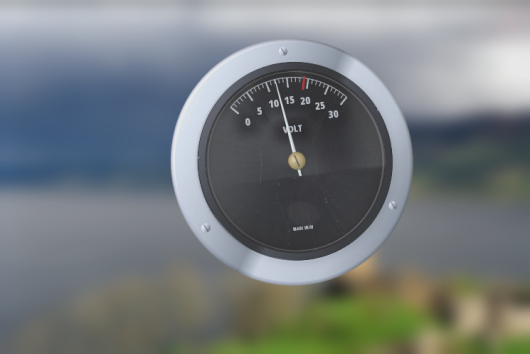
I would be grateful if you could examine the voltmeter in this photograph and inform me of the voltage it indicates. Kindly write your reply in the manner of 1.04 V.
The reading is 12 V
